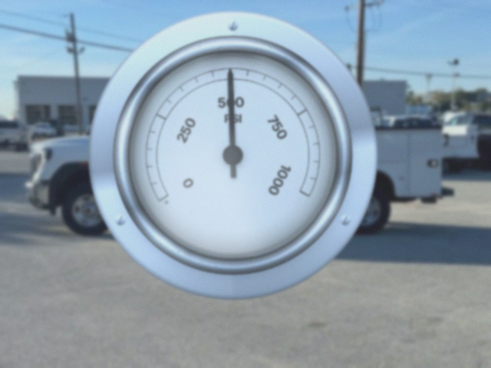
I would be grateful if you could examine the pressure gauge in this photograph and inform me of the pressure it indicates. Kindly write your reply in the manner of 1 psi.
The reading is 500 psi
